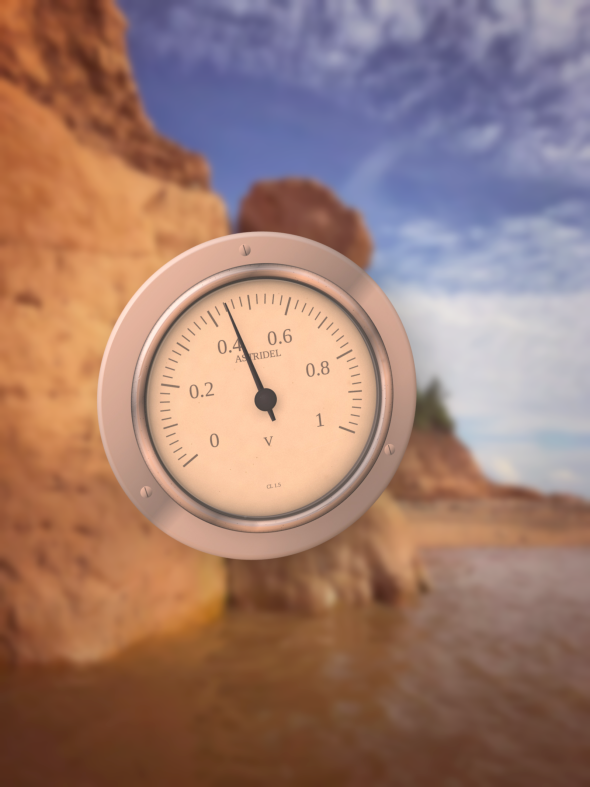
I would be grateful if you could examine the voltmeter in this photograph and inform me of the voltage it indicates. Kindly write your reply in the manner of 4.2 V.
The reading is 0.44 V
